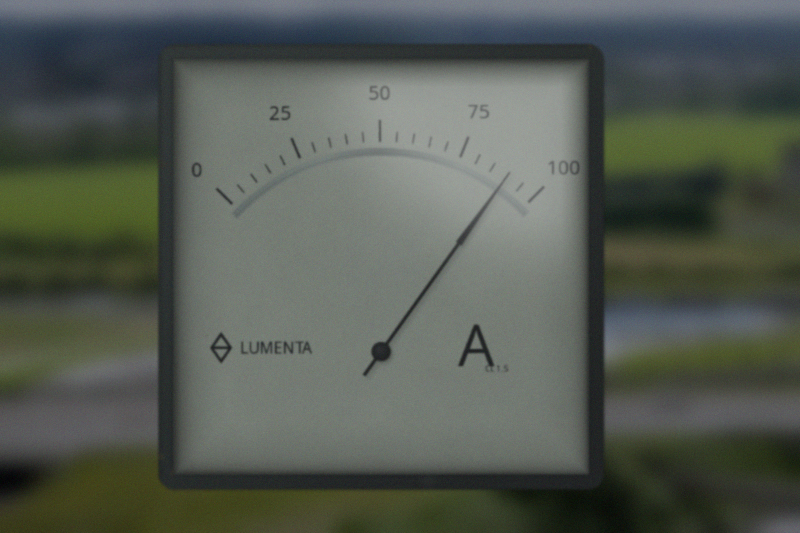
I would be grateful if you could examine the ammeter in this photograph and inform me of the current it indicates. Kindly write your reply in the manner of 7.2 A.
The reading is 90 A
